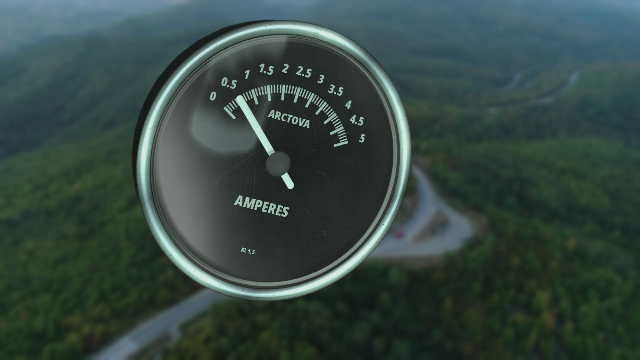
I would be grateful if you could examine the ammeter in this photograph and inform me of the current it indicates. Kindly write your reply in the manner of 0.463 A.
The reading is 0.5 A
